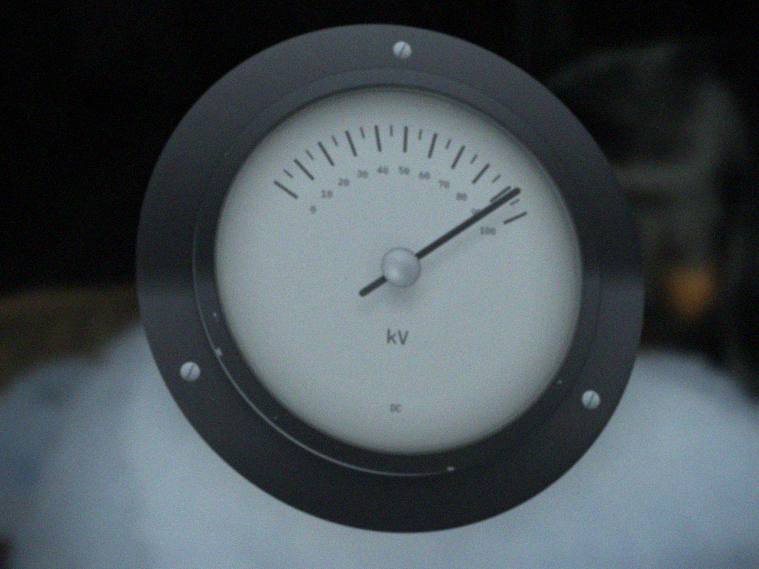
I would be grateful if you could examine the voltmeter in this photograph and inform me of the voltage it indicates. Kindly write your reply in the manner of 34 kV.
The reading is 92.5 kV
